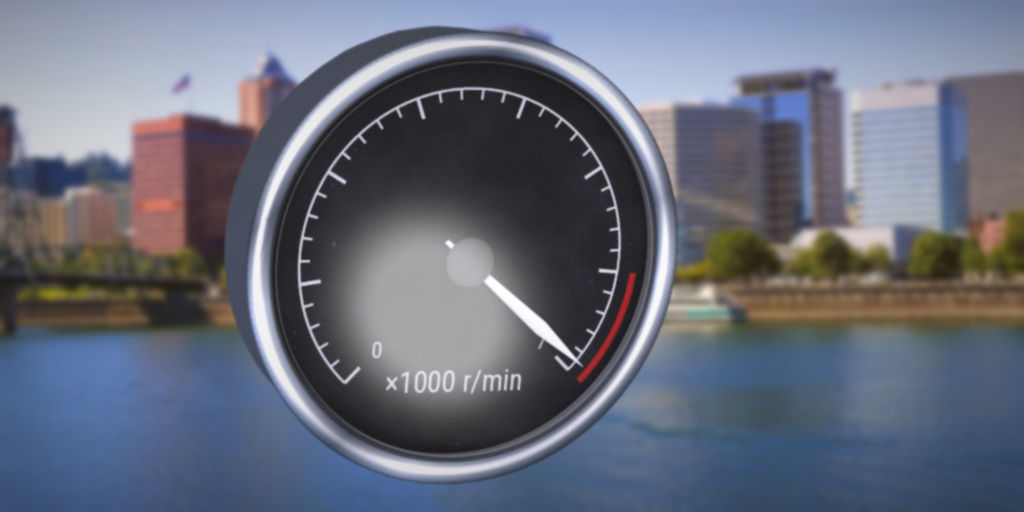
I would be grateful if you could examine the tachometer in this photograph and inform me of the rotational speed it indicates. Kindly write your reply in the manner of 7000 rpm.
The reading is 6900 rpm
